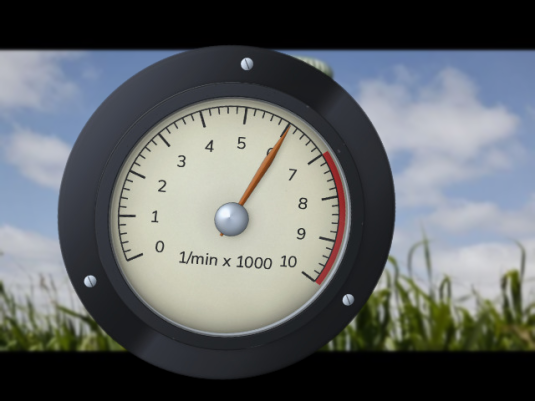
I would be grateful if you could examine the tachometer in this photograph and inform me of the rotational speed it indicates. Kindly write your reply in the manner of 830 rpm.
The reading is 6000 rpm
